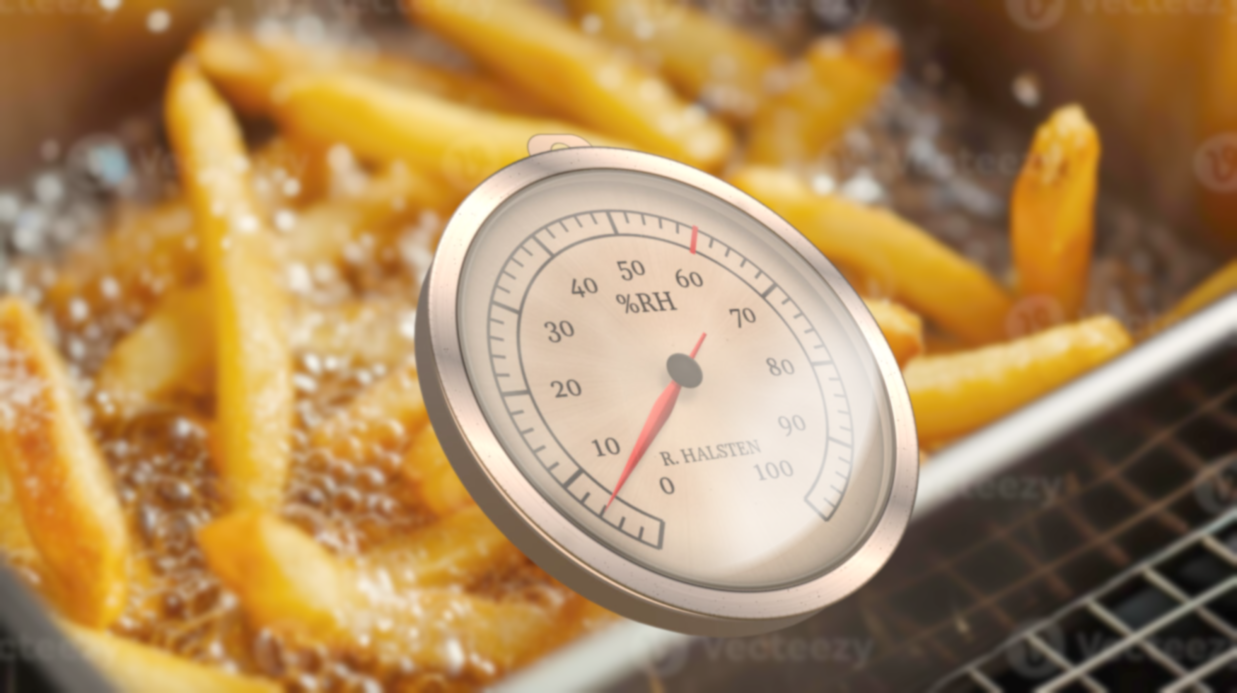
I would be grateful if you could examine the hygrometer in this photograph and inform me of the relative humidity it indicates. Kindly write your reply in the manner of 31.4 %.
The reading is 6 %
